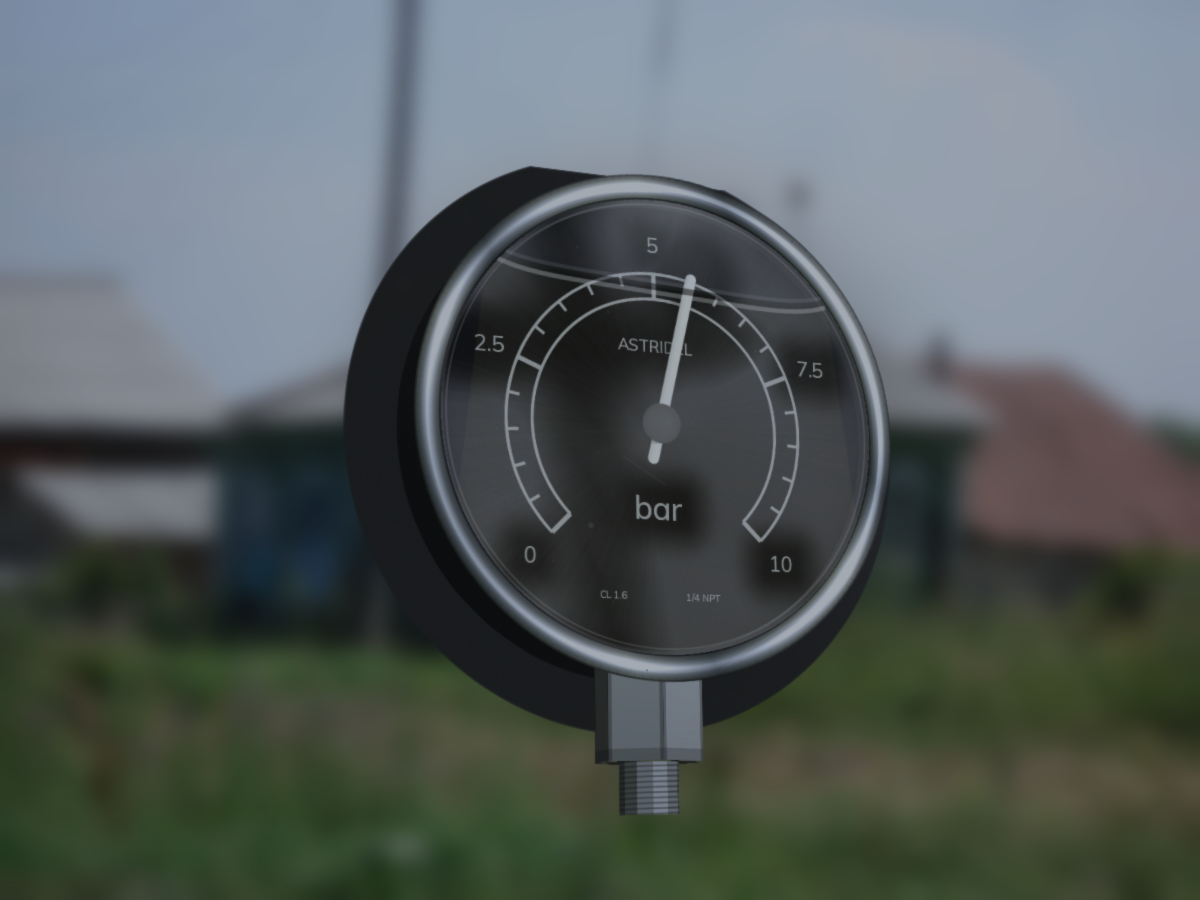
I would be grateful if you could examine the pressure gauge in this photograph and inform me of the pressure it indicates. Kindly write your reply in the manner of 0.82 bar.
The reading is 5.5 bar
